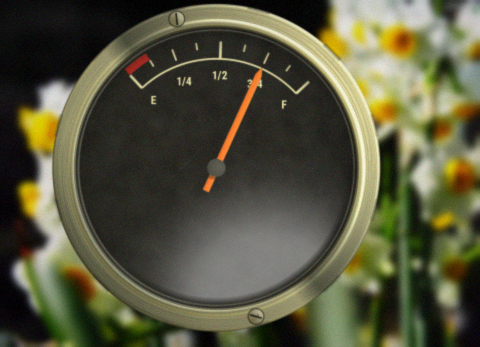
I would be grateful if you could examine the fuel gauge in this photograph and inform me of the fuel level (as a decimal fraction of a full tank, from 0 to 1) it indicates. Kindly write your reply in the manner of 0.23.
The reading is 0.75
